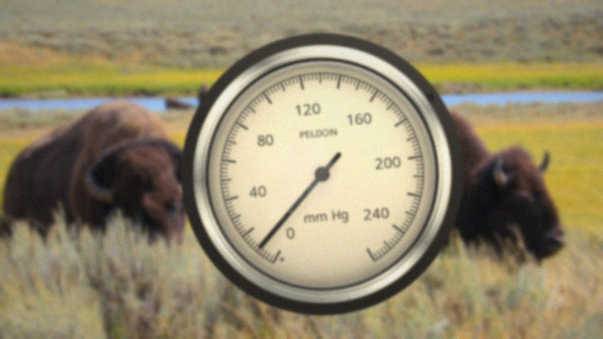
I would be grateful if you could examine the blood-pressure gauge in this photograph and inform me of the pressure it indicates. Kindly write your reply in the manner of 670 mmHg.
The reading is 10 mmHg
